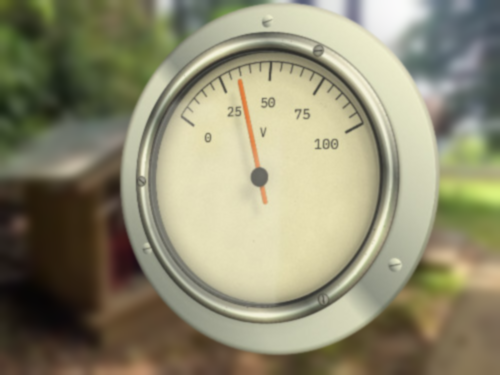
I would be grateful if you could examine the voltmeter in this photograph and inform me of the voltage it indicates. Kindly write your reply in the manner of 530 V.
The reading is 35 V
